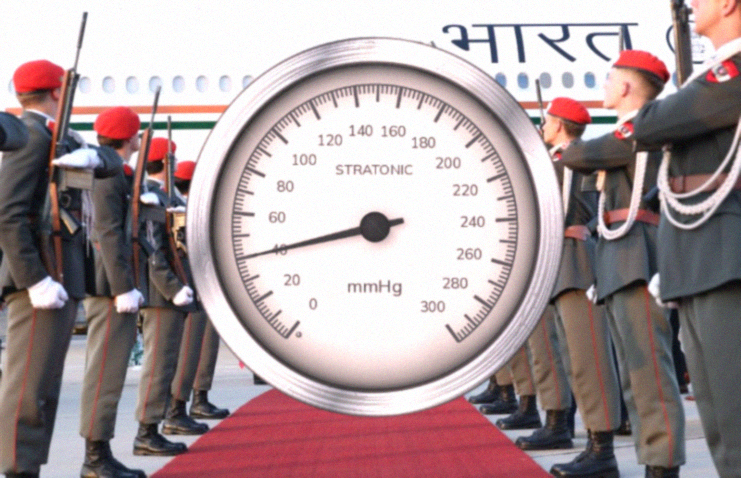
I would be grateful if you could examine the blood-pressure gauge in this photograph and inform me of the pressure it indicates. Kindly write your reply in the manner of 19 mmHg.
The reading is 40 mmHg
